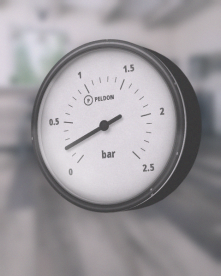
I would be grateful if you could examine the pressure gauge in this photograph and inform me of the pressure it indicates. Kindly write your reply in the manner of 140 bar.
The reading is 0.2 bar
